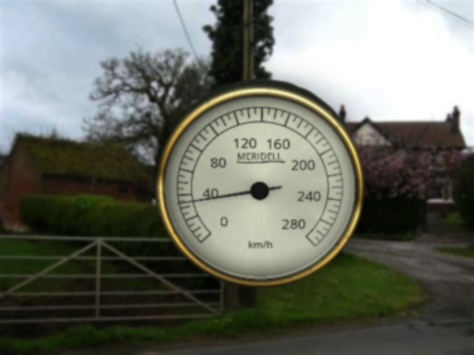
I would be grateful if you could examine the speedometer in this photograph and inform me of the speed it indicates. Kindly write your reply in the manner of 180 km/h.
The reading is 35 km/h
